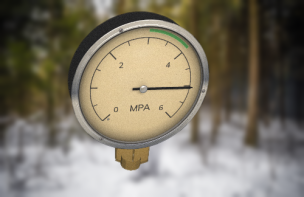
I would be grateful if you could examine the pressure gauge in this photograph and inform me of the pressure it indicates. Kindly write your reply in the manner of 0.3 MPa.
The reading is 5 MPa
